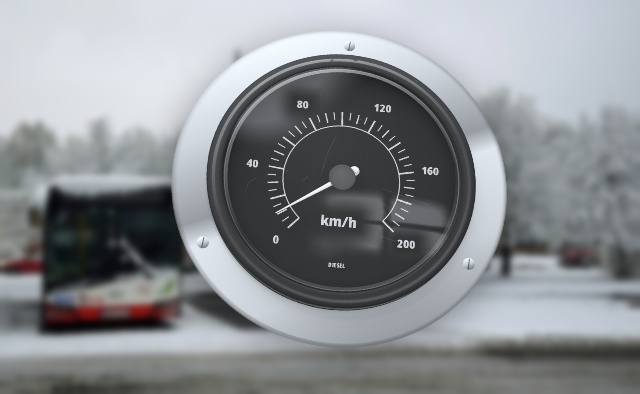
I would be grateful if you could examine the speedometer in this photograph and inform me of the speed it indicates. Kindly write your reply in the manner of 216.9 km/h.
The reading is 10 km/h
